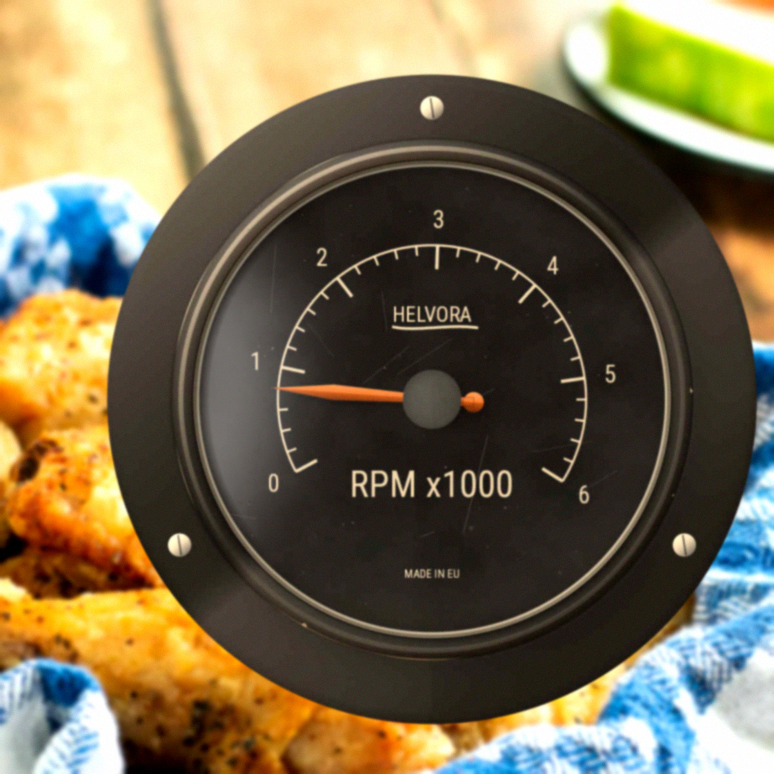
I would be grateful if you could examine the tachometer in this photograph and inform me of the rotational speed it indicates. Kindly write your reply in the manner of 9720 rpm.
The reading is 800 rpm
